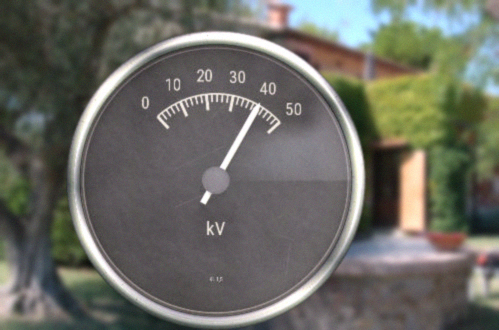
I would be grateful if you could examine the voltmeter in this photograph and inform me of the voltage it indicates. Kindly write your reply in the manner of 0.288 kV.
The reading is 40 kV
